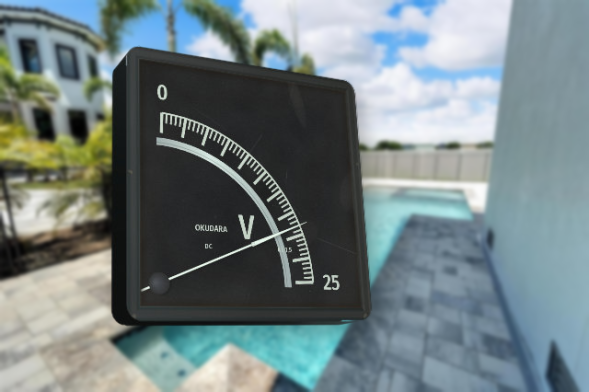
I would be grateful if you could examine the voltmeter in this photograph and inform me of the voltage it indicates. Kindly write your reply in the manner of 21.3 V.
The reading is 19 V
